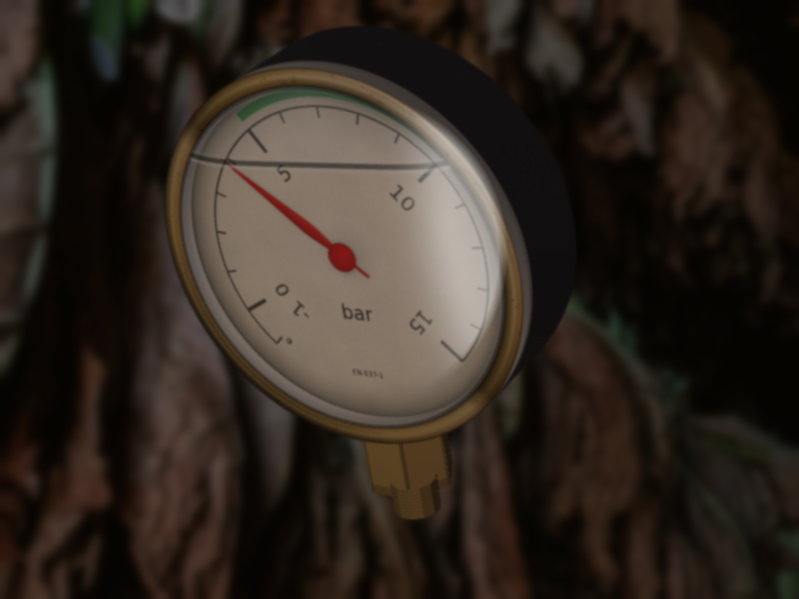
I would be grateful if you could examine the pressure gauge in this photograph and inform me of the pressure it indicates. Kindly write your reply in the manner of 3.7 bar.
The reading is 4 bar
